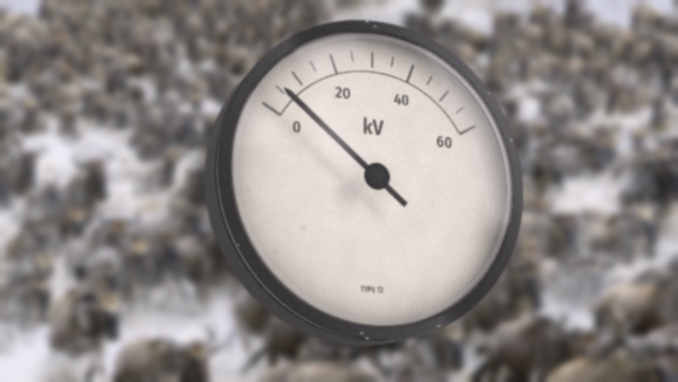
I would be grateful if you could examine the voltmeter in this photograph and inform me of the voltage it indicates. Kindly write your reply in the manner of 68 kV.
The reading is 5 kV
